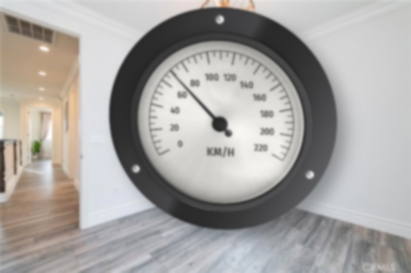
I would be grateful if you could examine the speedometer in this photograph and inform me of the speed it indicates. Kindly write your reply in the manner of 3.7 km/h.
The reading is 70 km/h
